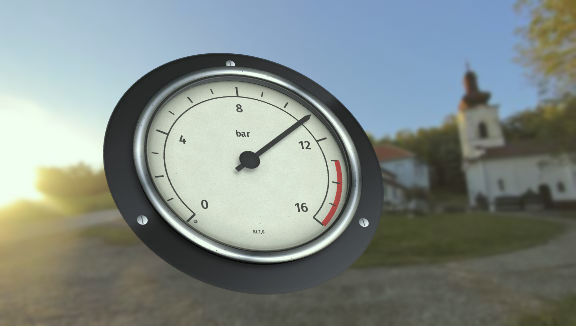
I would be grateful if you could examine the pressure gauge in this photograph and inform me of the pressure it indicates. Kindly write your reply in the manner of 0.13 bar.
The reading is 11 bar
